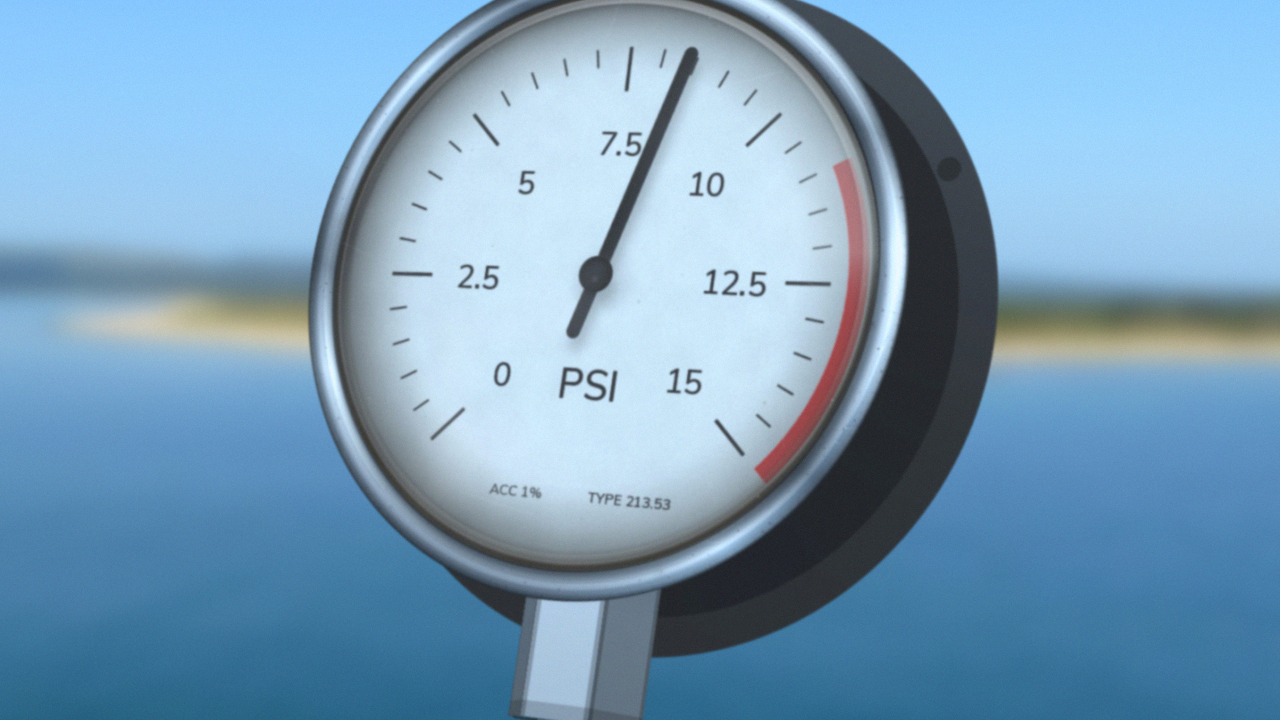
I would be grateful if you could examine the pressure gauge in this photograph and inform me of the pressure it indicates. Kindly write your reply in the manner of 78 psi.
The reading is 8.5 psi
